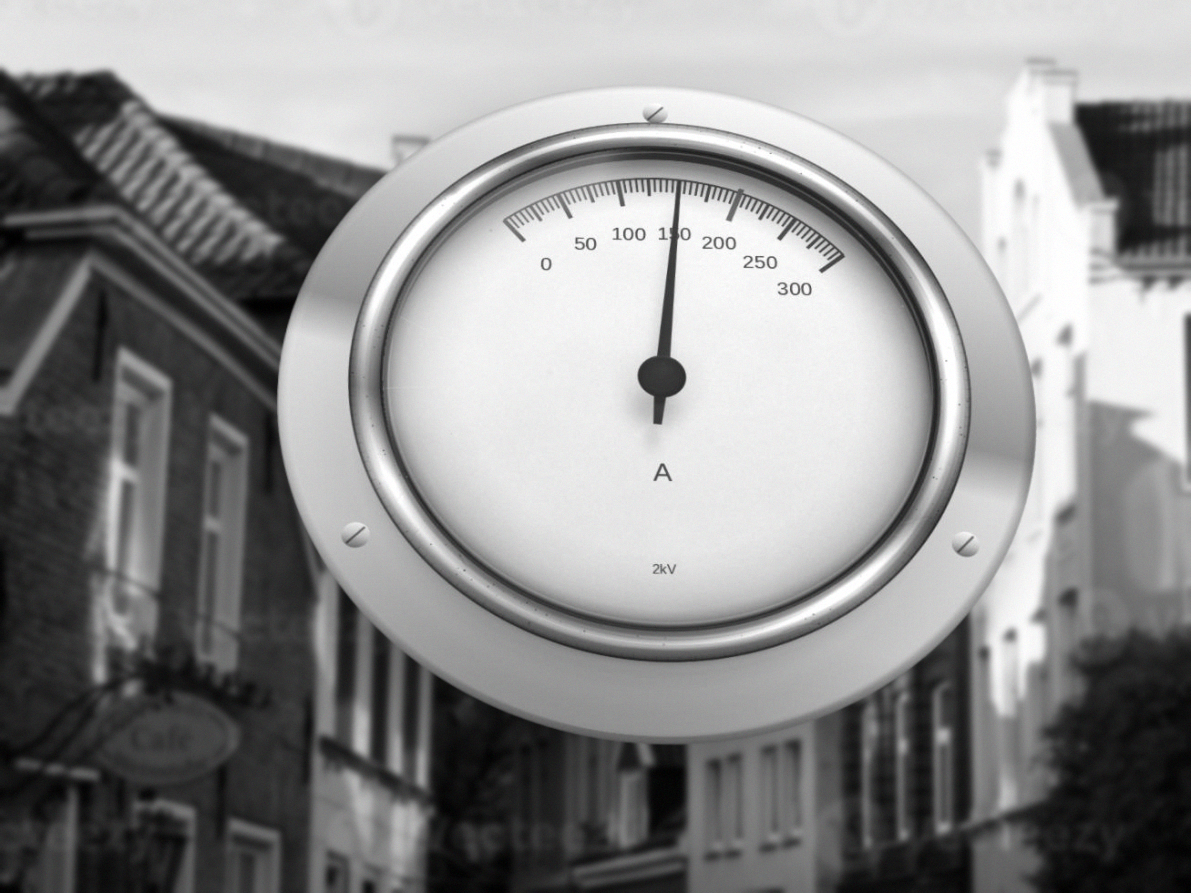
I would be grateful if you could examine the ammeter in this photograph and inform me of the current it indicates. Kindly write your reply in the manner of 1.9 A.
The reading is 150 A
